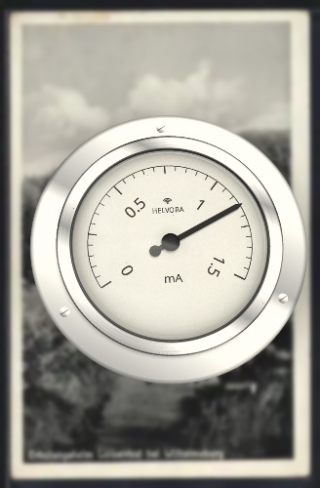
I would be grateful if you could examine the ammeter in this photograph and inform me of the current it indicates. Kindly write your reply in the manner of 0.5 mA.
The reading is 1.15 mA
